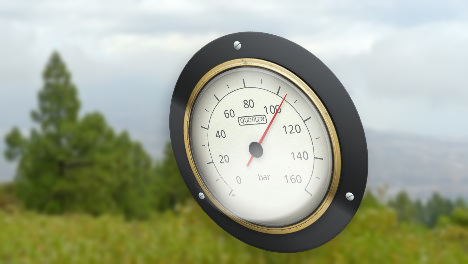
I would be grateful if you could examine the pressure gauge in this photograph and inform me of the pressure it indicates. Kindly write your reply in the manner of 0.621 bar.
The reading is 105 bar
